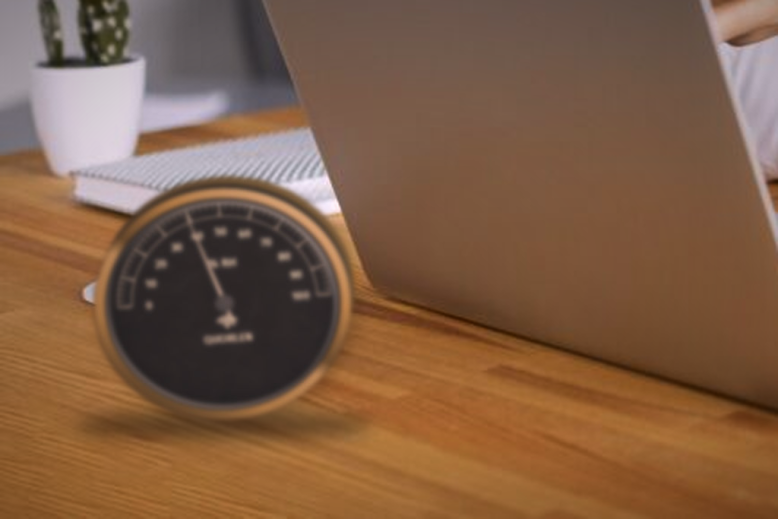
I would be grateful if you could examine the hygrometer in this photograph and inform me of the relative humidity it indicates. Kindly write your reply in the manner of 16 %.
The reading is 40 %
